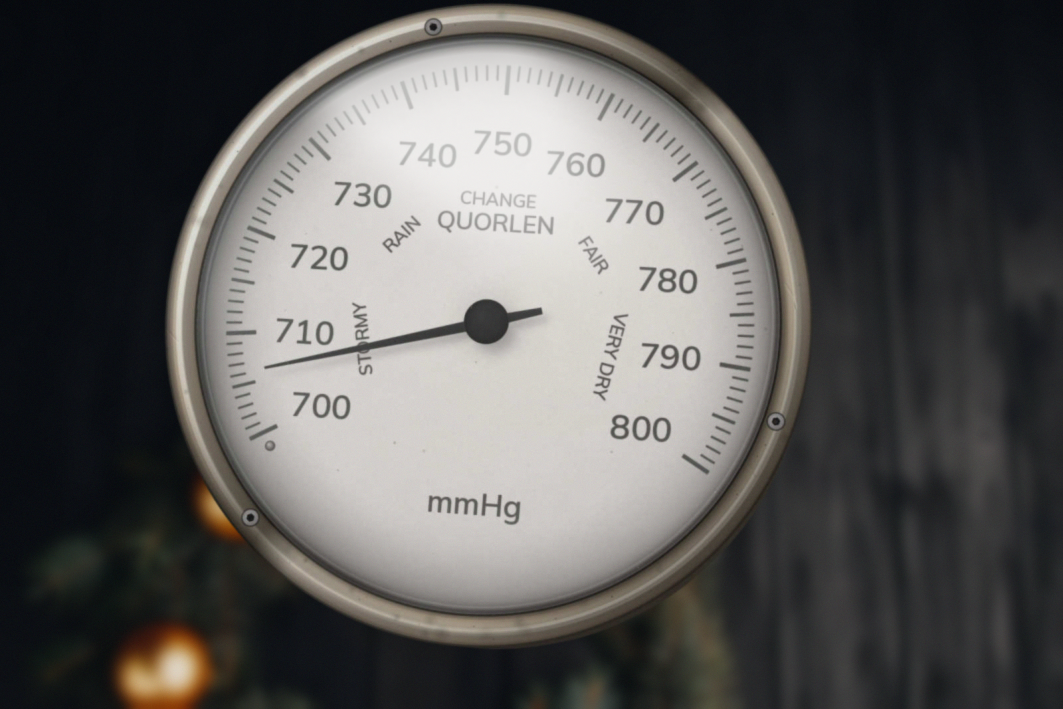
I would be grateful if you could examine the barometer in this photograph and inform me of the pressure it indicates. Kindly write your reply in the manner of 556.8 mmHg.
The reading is 706 mmHg
